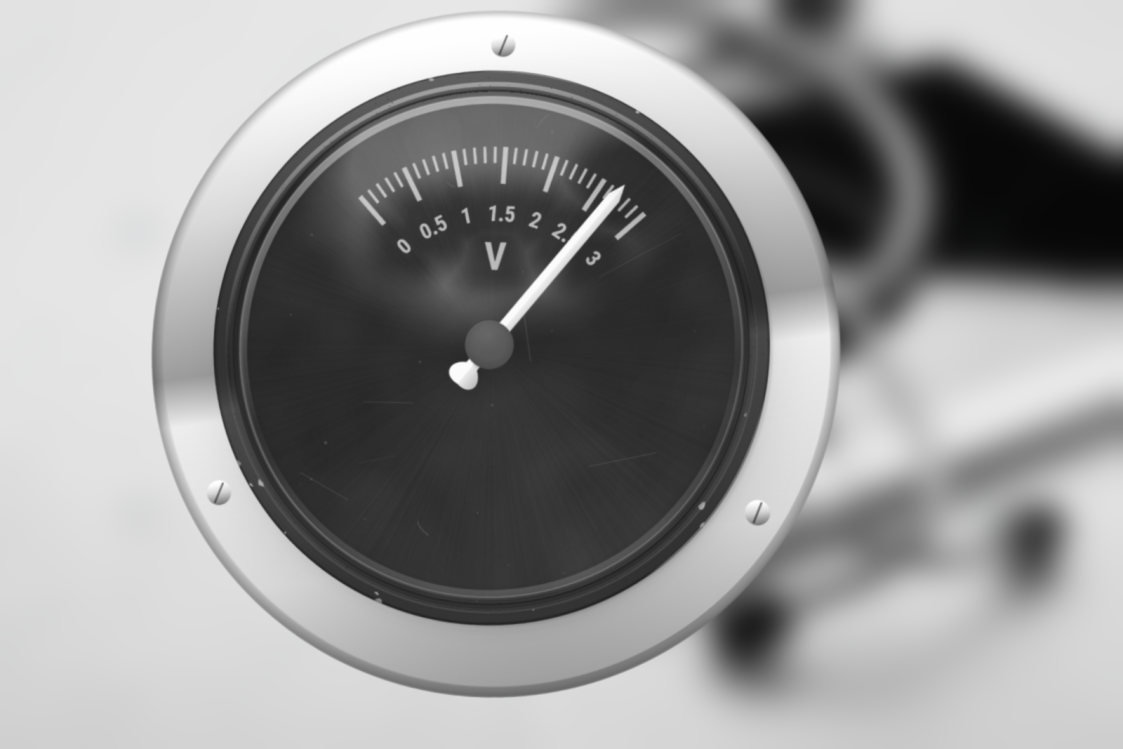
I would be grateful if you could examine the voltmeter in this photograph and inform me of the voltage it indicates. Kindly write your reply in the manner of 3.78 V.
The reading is 2.7 V
